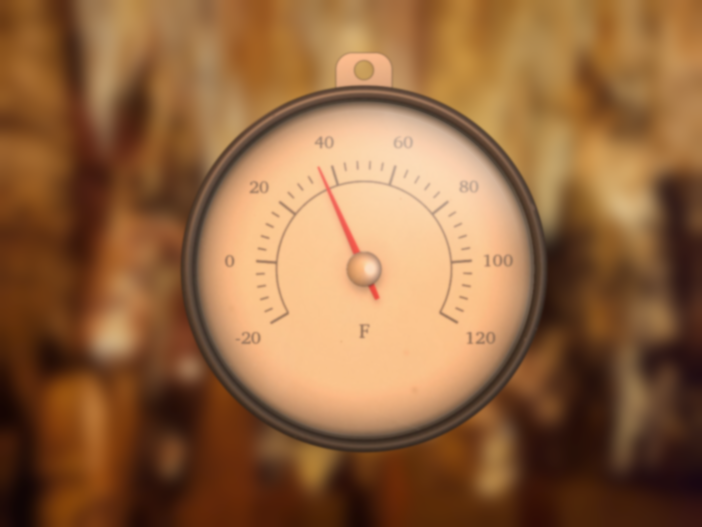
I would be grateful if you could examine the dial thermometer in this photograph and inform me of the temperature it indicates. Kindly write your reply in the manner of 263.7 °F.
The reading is 36 °F
